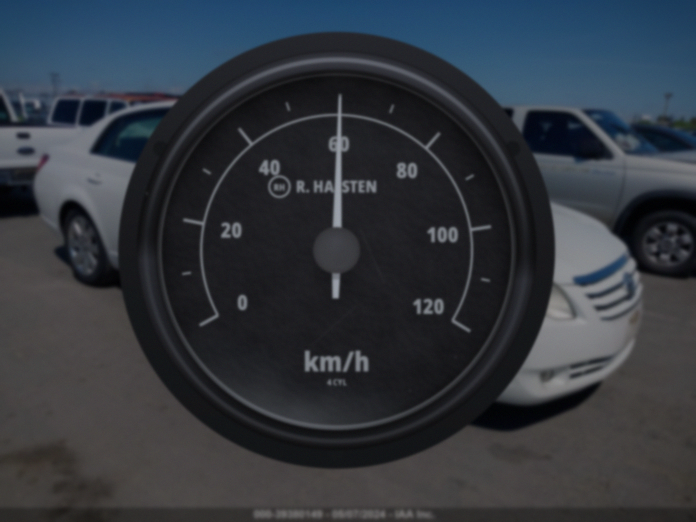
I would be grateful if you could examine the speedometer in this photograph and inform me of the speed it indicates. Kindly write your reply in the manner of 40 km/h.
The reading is 60 km/h
